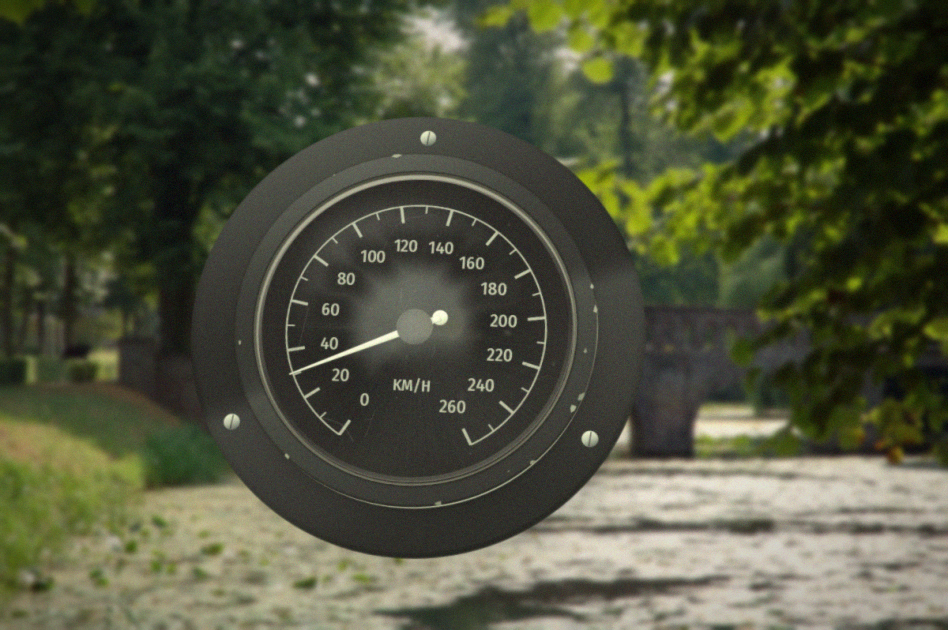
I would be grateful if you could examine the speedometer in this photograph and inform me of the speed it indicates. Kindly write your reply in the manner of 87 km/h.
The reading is 30 km/h
